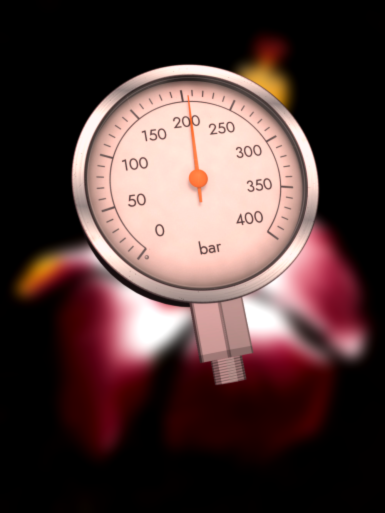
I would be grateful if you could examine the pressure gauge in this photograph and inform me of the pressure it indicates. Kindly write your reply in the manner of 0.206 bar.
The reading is 205 bar
